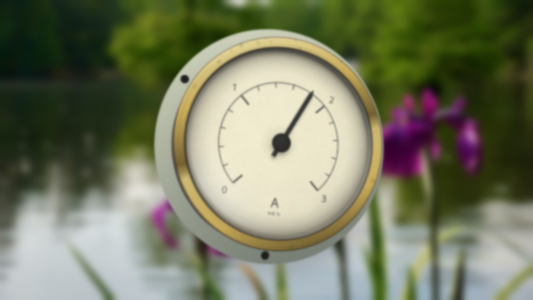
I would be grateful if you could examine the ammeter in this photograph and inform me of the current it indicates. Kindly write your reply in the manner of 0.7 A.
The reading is 1.8 A
